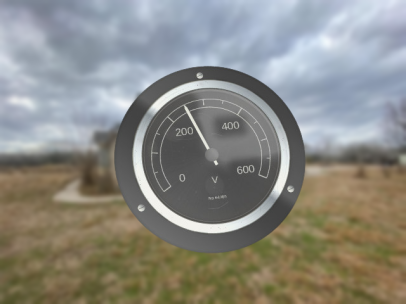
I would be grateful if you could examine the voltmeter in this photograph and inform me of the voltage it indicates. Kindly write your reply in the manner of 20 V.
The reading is 250 V
